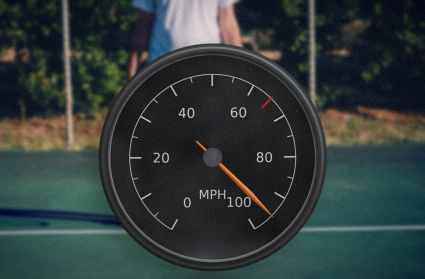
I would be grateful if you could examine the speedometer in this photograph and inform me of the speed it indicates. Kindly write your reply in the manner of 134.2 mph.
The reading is 95 mph
